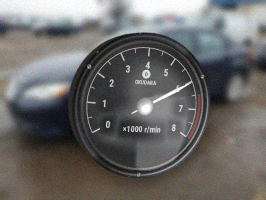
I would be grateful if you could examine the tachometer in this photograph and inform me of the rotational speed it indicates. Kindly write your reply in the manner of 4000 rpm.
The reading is 6000 rpm
